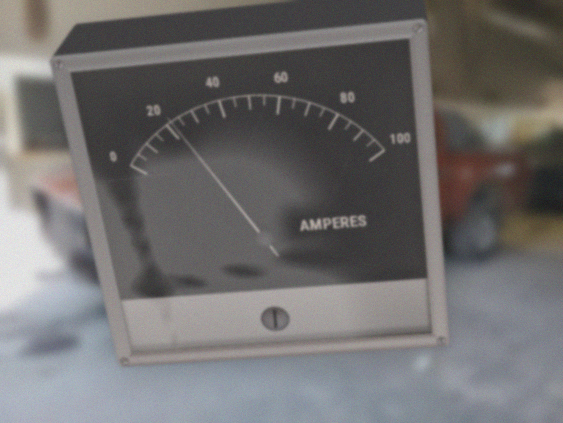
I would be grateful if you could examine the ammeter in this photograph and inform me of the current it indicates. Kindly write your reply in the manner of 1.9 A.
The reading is 22.5 A
